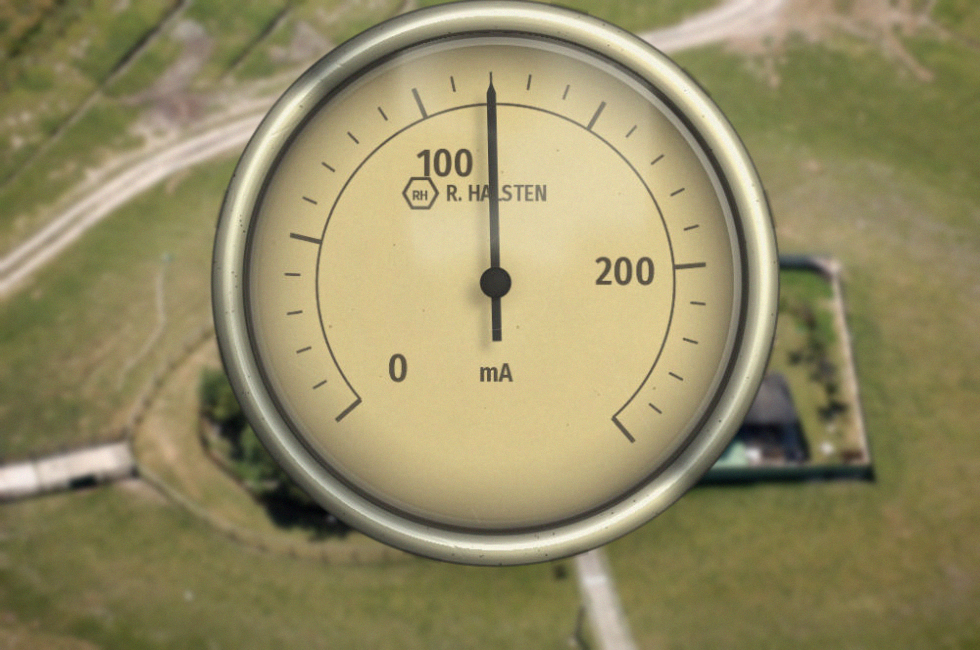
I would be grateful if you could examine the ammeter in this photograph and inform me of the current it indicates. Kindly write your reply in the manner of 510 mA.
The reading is 120 mA
